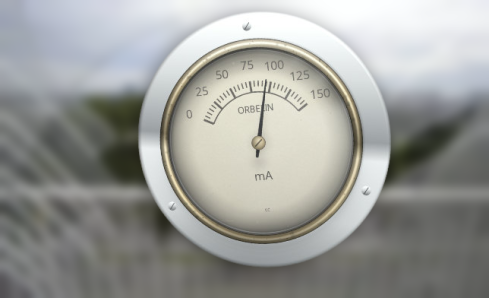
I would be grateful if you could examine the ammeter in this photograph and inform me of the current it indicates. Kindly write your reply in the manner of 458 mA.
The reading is 95 mA
